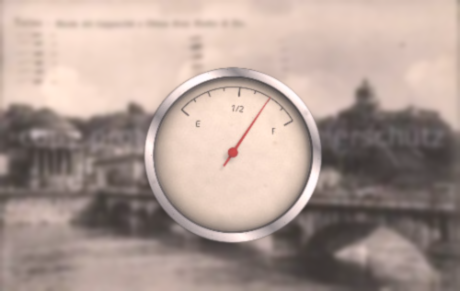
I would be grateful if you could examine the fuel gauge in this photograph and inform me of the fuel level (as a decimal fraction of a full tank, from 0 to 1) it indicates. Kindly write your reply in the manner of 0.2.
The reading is 0.75
